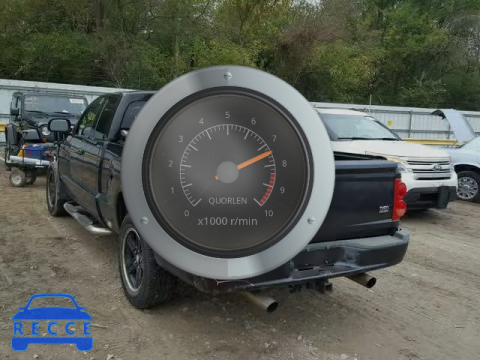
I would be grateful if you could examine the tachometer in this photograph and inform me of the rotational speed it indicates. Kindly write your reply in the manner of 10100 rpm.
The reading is 7400 rpm
